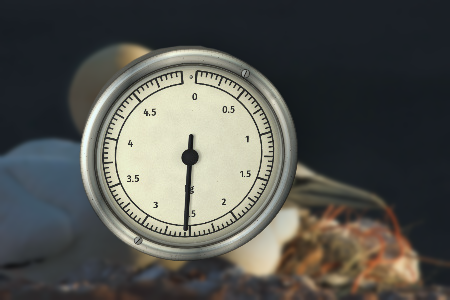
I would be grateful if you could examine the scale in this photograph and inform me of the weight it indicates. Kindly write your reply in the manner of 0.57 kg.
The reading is 2.55 kg
